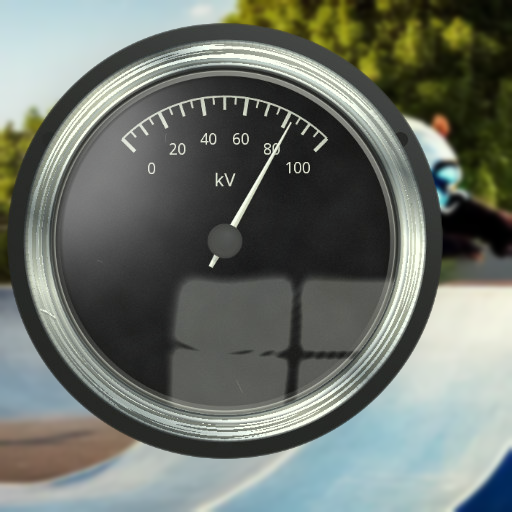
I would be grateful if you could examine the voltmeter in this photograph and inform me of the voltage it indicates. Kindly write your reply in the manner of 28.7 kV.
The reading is 82.5 kV
